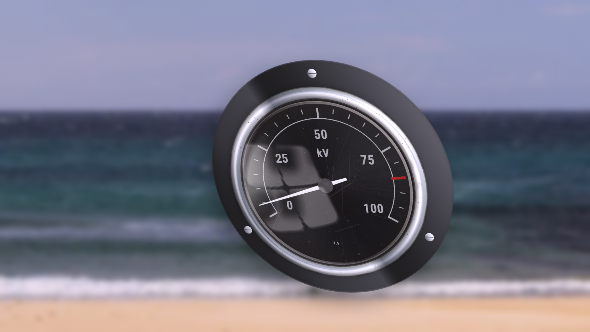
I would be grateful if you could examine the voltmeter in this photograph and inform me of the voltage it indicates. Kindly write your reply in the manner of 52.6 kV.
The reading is 5 kV
